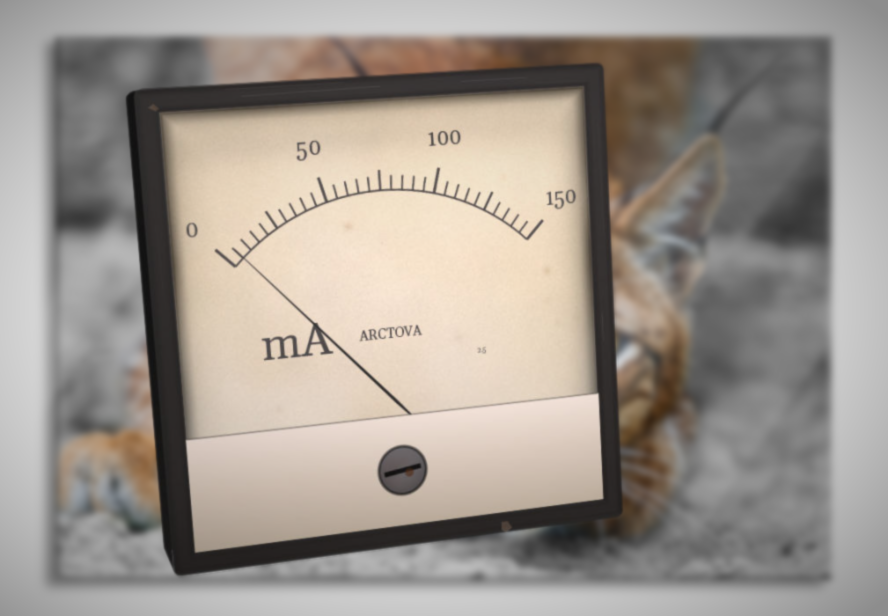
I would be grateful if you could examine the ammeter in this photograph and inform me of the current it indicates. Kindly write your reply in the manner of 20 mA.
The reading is 5 mA
